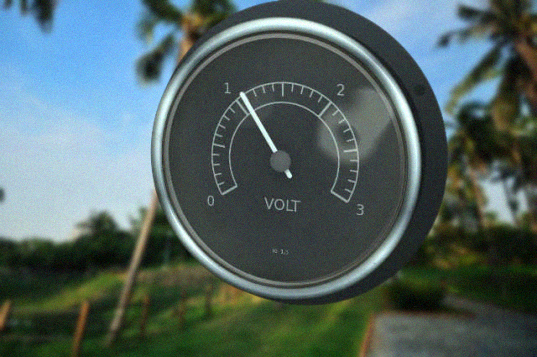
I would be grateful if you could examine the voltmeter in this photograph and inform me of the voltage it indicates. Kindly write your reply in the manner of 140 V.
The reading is 1.1 V
